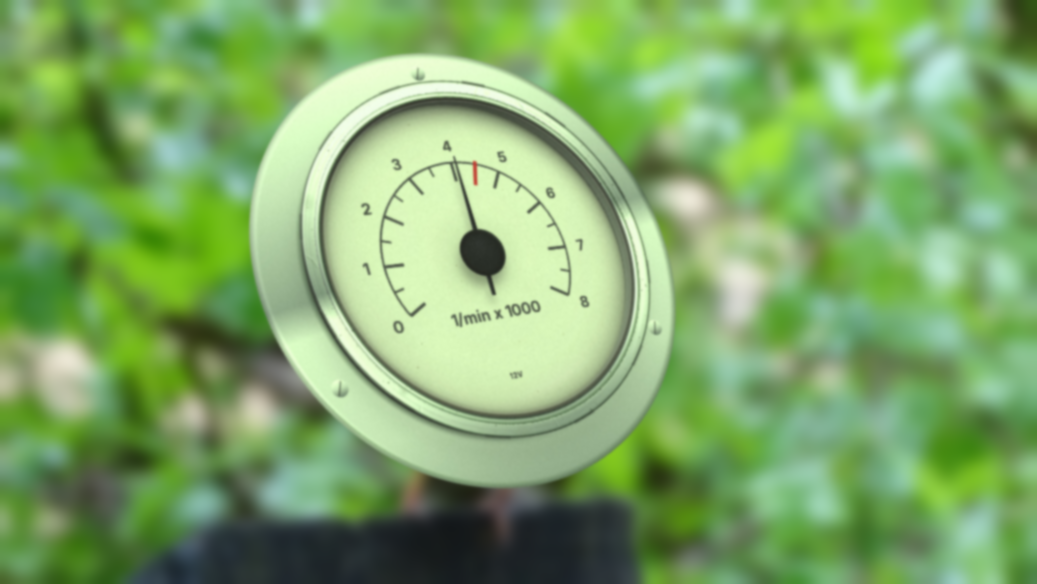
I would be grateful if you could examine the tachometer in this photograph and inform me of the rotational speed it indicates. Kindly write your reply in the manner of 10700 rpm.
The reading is 4000 rpm
